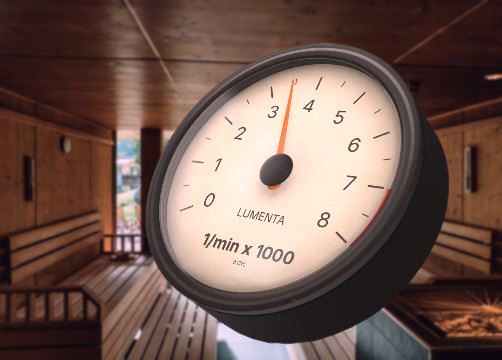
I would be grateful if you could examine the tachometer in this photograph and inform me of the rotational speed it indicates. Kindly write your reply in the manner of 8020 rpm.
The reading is 3500 rpm
